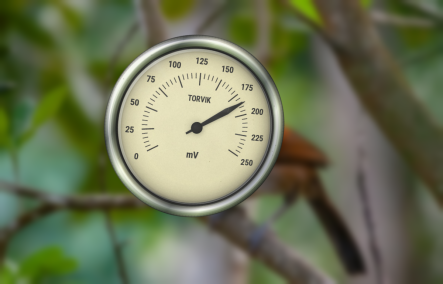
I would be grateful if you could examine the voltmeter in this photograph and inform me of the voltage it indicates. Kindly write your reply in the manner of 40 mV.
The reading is 185 mV
